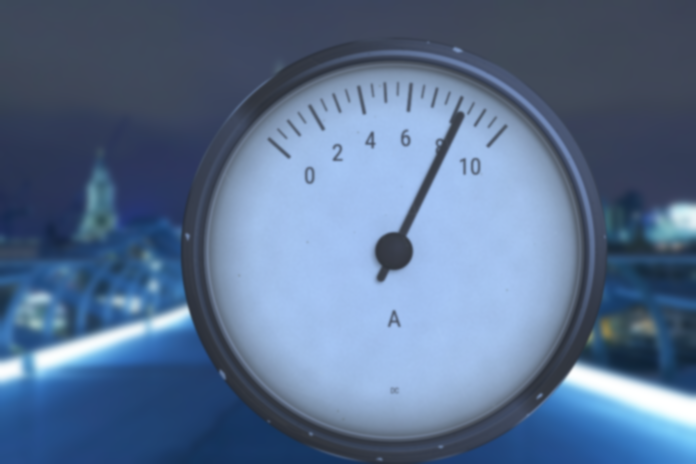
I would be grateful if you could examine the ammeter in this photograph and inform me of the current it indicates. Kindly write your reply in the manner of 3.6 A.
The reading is 8.25 A
